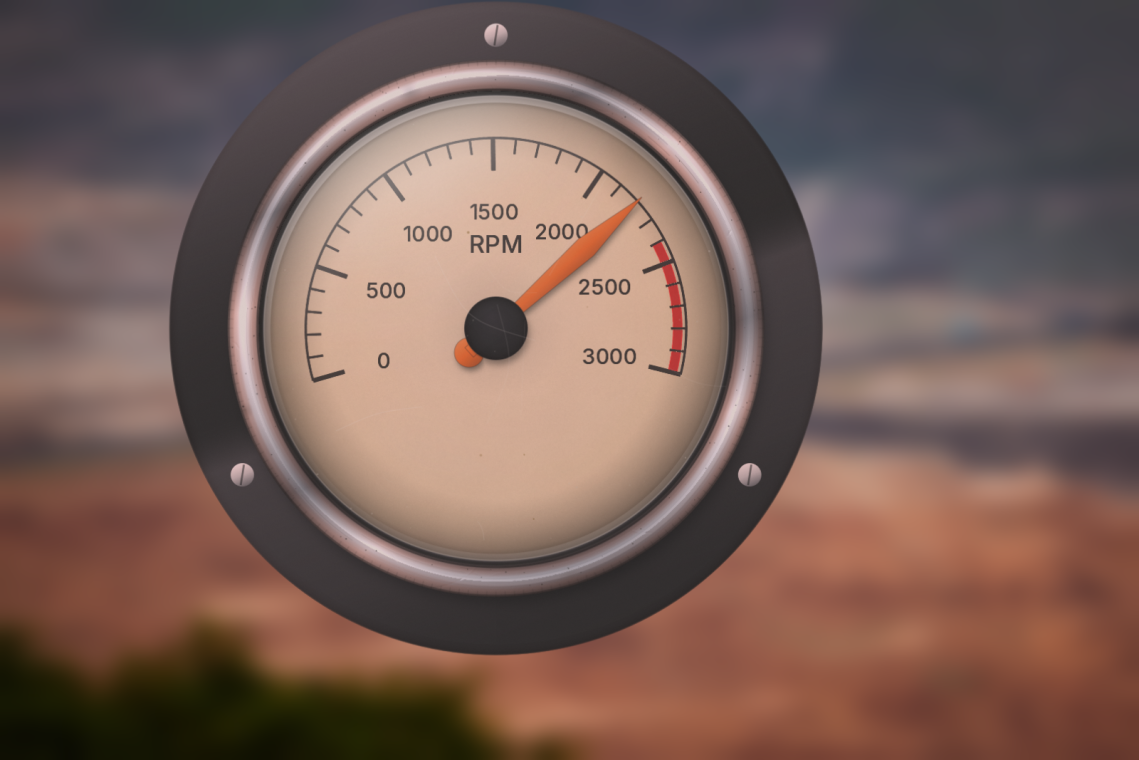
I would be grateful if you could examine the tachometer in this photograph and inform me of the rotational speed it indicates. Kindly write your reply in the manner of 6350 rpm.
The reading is 2200 rpm
